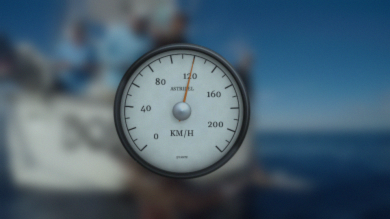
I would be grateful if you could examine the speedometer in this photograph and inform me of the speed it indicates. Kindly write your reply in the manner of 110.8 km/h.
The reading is 120 km/h
